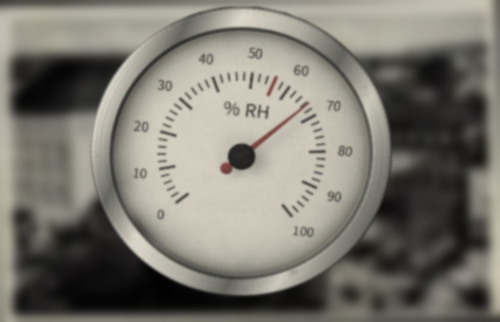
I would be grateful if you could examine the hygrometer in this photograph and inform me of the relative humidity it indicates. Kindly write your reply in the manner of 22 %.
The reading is 66 %
